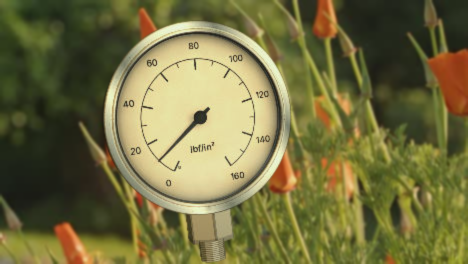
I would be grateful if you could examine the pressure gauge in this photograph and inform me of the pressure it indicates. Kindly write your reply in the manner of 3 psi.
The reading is 10 psi
